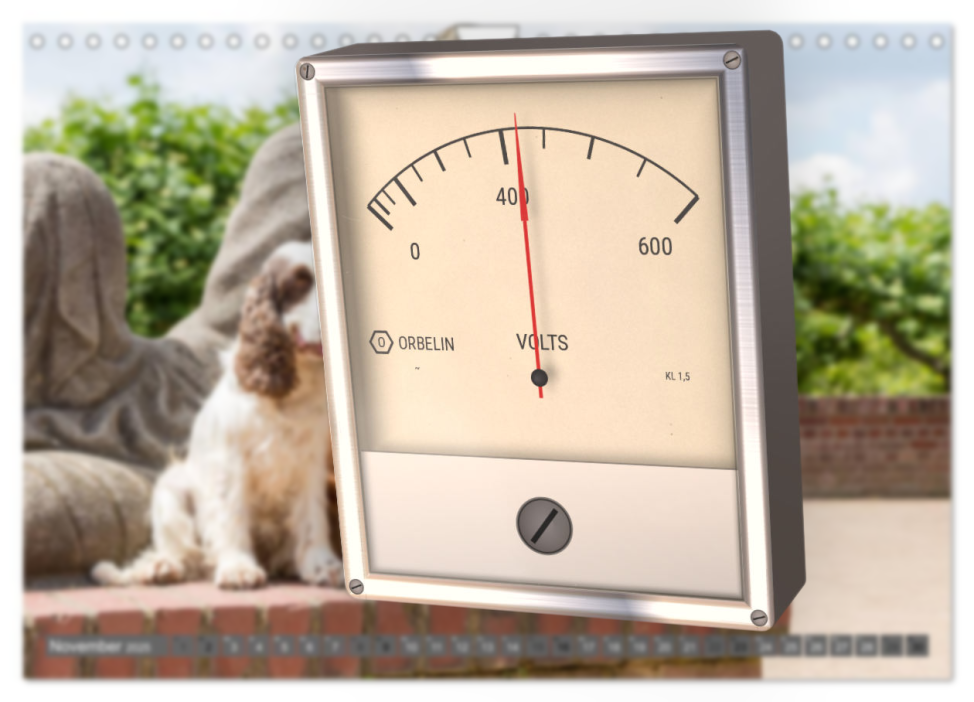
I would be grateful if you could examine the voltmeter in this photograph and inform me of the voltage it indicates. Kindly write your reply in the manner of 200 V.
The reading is 425 V
